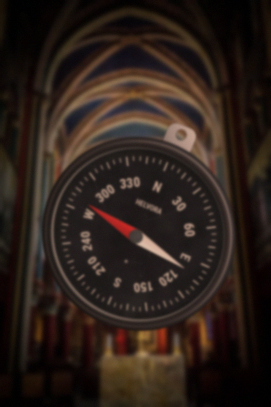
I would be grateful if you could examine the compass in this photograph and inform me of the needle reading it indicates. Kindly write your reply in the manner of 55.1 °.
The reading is 280 °
